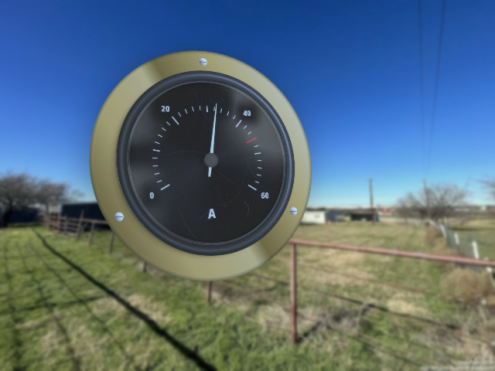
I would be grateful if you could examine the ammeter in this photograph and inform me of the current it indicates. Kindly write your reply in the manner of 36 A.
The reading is 32 A
